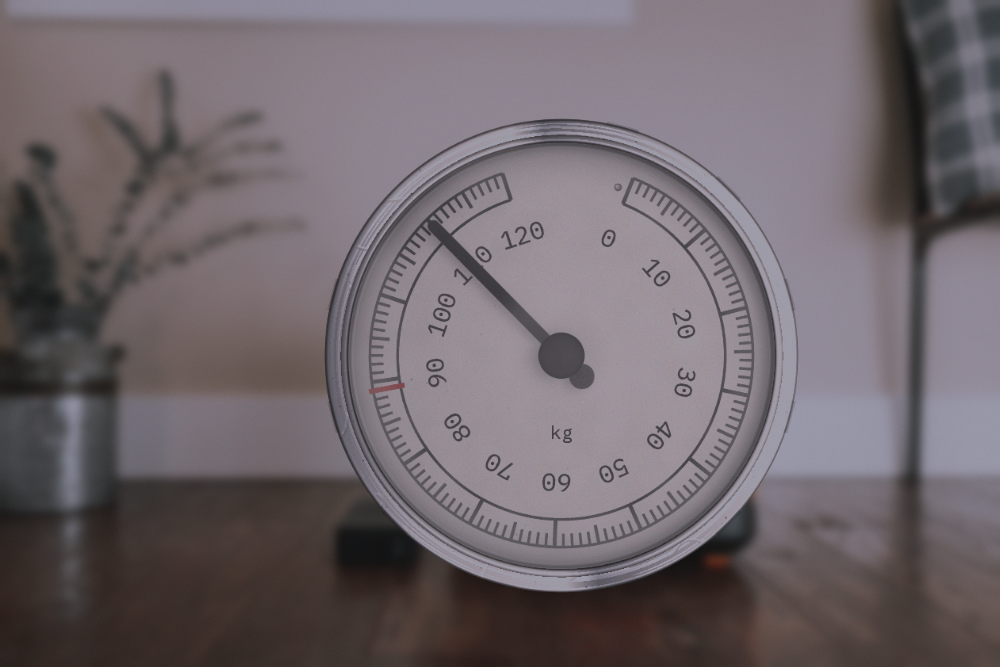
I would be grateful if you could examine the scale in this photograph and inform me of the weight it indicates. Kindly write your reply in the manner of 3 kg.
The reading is 110 kg
